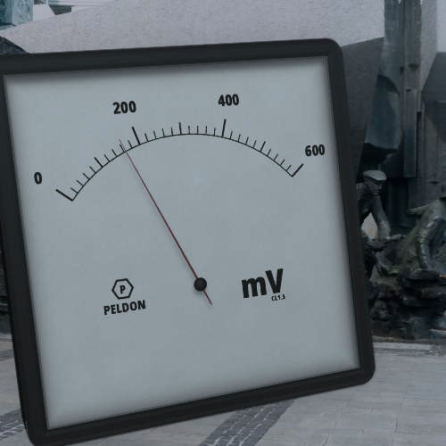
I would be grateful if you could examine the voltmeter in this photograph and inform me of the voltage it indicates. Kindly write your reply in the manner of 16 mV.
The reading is 160 mV
